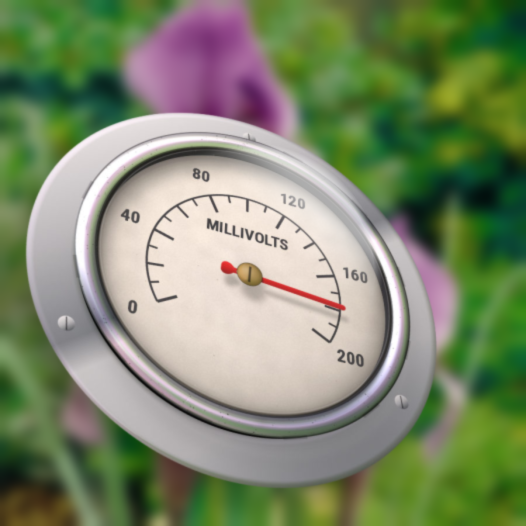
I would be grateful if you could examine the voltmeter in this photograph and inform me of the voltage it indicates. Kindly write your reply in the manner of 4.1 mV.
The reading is 180 mV
